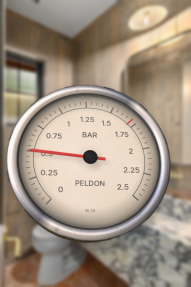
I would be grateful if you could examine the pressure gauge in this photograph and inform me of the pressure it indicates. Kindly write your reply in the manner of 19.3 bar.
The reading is 0.5 bar
